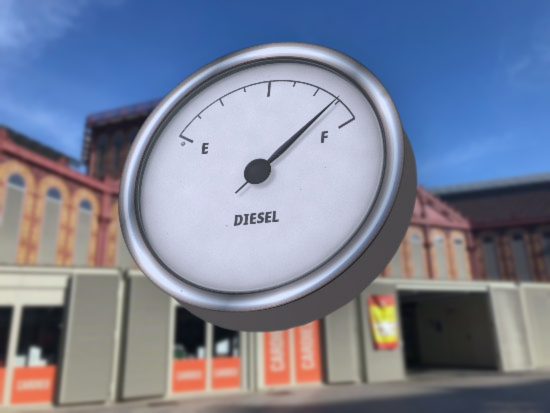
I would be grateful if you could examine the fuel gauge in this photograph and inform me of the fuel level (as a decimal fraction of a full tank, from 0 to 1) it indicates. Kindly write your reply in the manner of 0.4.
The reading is 0.875
